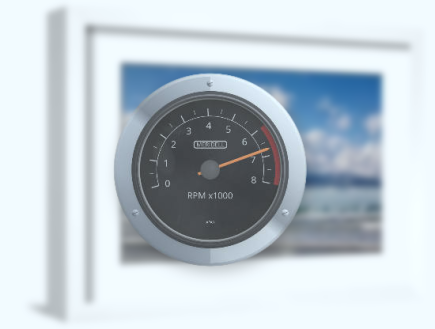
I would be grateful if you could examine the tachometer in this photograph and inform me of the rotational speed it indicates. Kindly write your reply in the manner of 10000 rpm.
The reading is 6750 rpm
